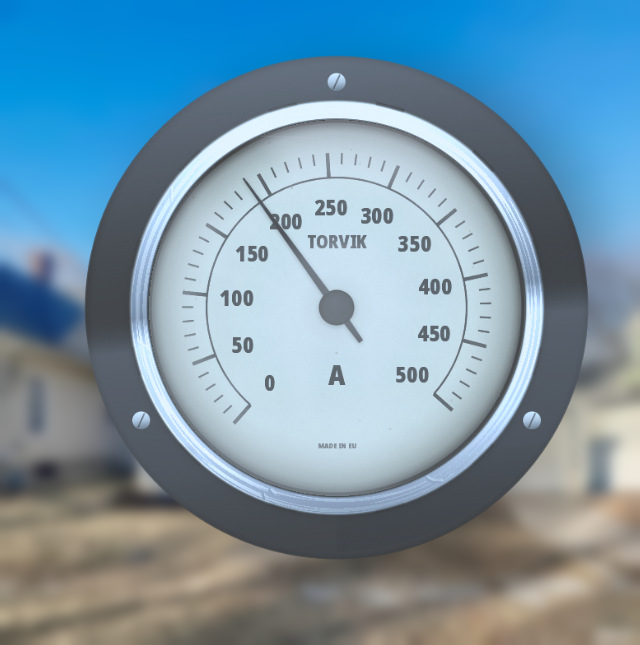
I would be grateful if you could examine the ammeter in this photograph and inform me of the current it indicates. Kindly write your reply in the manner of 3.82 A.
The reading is 190 A
